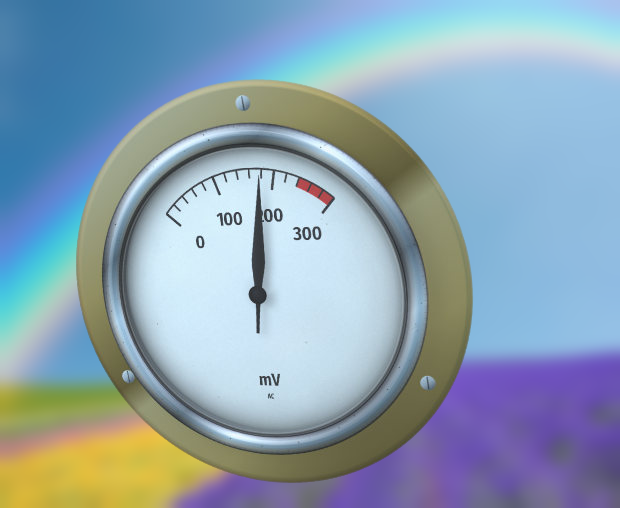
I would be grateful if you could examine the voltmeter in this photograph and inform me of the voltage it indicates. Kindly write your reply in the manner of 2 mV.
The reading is 180 mV
